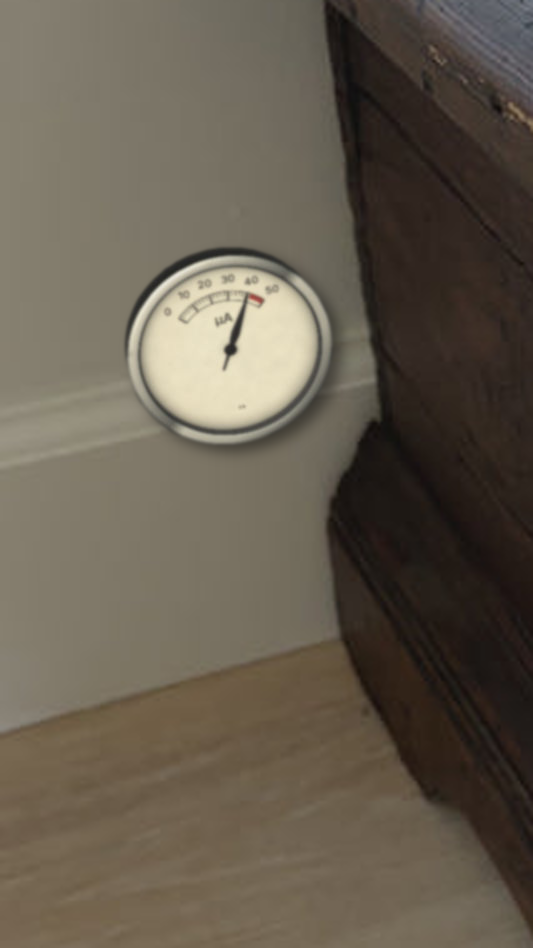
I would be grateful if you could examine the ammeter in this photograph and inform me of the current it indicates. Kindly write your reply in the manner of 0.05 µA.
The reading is 40 µA
